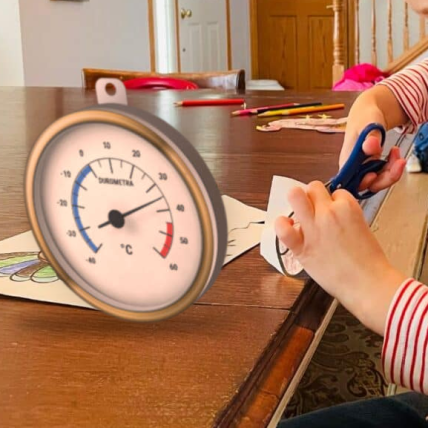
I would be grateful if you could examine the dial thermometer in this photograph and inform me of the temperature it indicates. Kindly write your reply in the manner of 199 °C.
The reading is 35 °C
